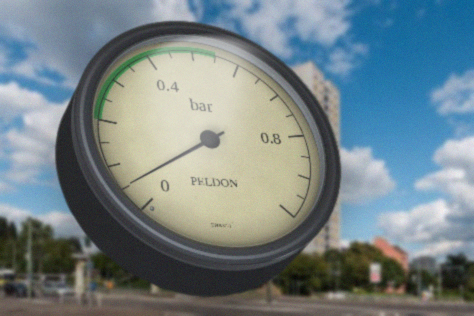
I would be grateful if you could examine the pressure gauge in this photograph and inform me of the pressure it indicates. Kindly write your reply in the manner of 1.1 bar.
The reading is 0.05 bar
